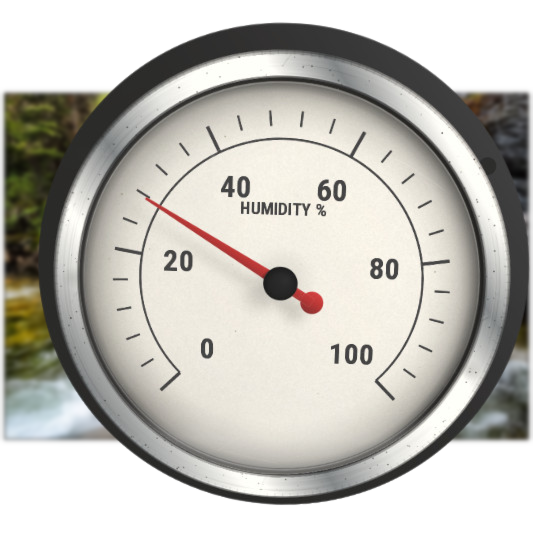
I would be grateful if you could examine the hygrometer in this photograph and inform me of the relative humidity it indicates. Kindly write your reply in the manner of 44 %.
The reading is 28 %
